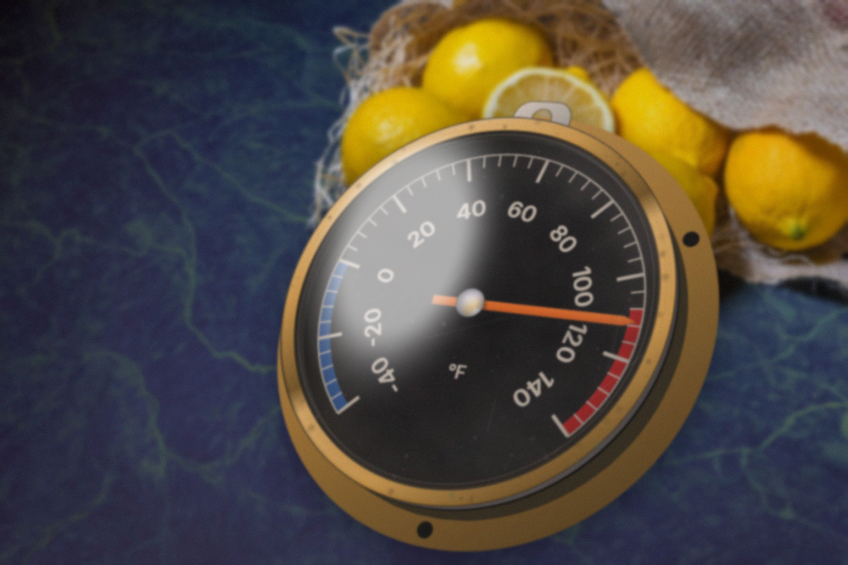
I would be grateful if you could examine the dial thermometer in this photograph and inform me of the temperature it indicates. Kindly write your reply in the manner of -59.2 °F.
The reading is 112 °F
